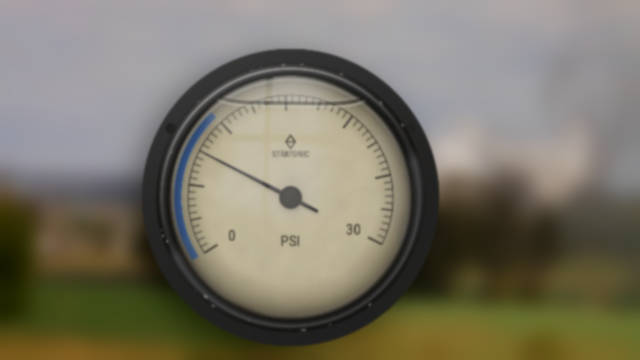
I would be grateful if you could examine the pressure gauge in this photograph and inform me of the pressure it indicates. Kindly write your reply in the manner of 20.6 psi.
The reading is 7.5 psi
